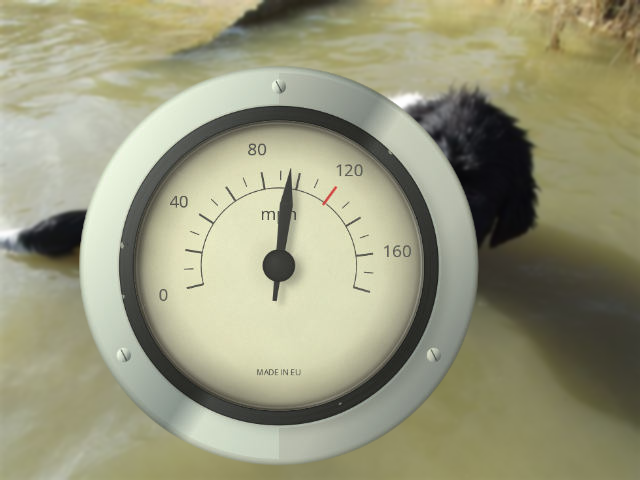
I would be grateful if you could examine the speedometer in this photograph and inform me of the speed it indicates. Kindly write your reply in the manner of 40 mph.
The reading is 95 mph
